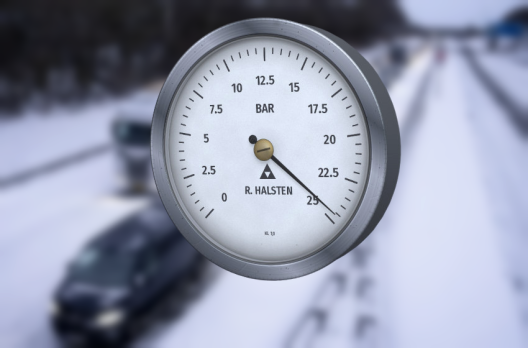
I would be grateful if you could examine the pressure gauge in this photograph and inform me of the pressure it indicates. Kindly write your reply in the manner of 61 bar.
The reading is 24.5 bar
